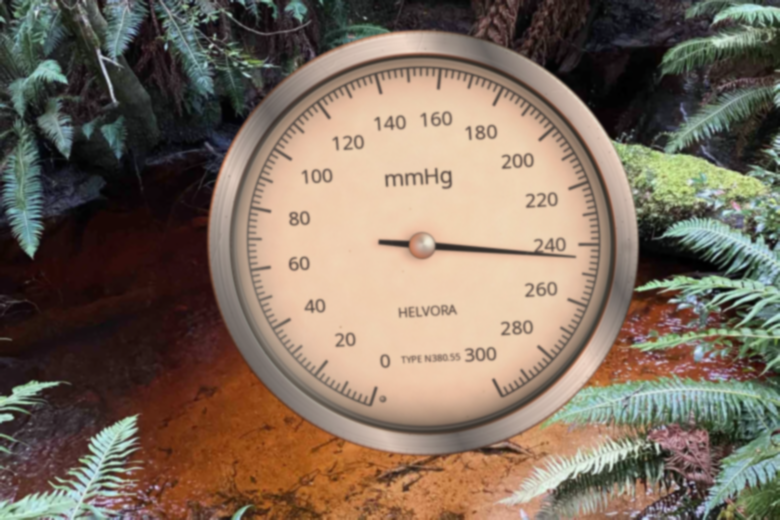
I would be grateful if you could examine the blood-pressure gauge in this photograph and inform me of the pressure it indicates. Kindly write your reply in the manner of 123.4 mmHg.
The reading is 244 mmHg
